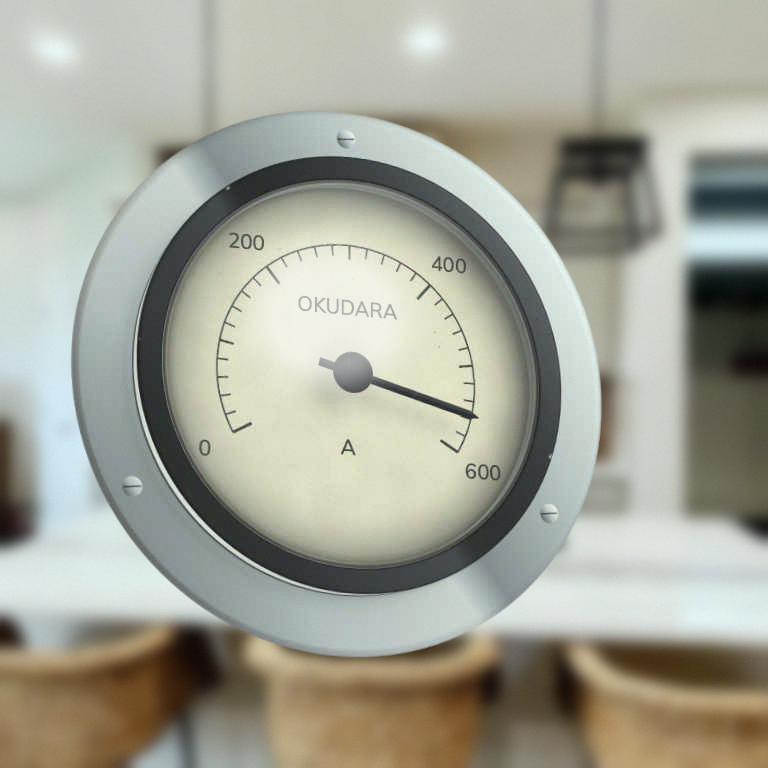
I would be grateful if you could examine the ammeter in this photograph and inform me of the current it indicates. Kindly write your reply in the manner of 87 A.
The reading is 560 A
